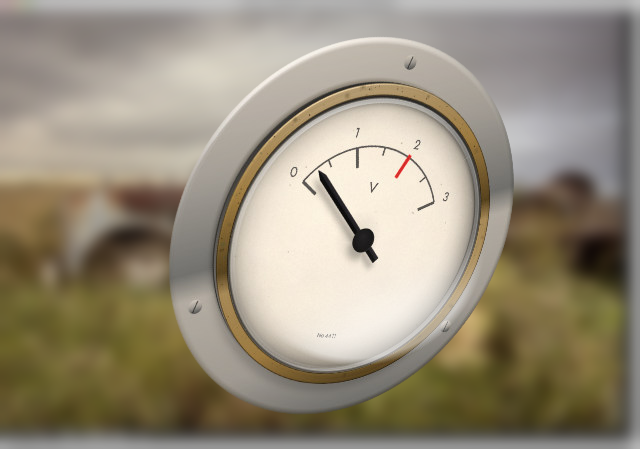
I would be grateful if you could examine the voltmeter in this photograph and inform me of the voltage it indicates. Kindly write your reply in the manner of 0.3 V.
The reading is 0.25 V
